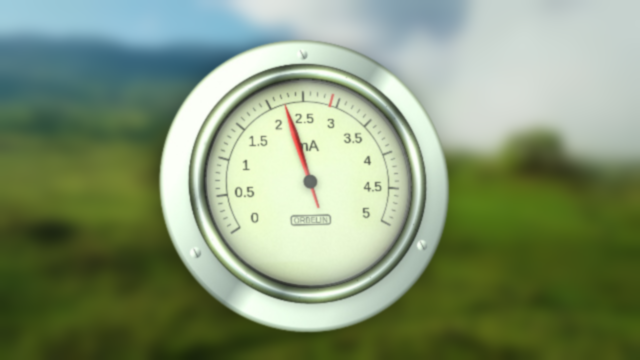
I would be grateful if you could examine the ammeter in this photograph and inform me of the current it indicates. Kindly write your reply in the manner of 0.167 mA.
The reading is 2.2 mA
